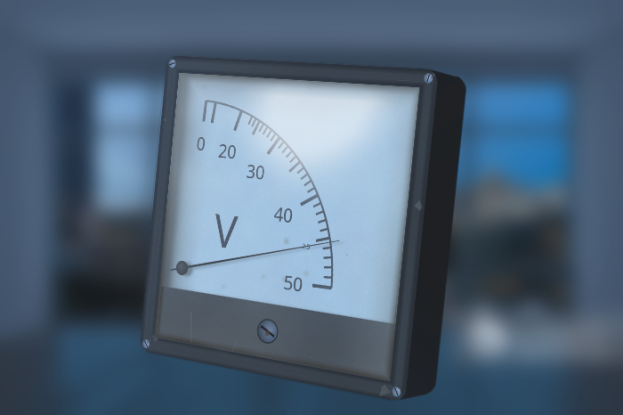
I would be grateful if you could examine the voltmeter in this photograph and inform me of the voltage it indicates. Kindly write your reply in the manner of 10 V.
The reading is 45.5 V
